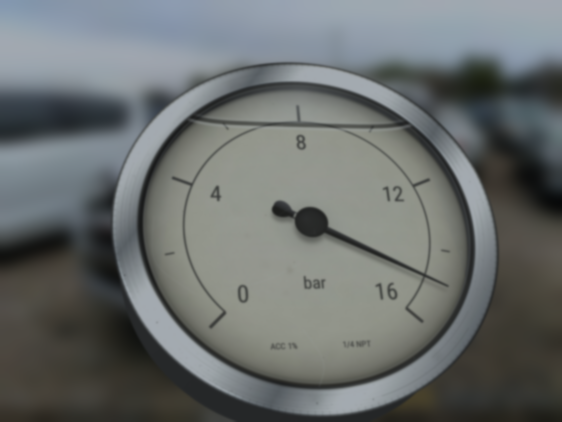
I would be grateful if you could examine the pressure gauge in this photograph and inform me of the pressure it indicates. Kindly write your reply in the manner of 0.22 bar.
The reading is 15 bar
